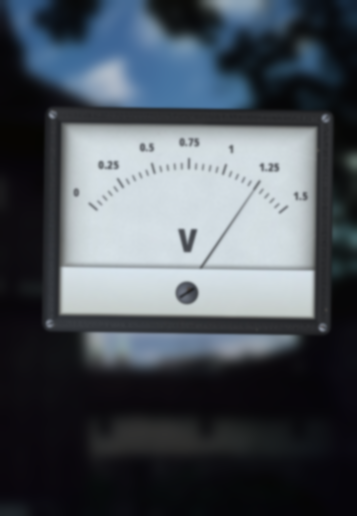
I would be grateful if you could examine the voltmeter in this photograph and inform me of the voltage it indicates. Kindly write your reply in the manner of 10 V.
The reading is 1.25 V
